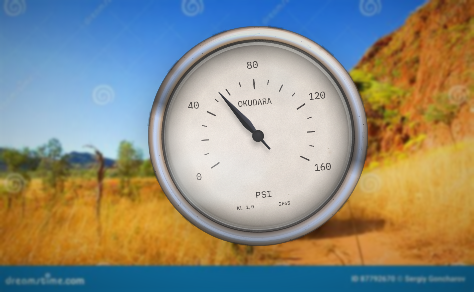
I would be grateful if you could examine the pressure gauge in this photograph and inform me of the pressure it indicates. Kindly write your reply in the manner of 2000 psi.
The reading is 55 psi
